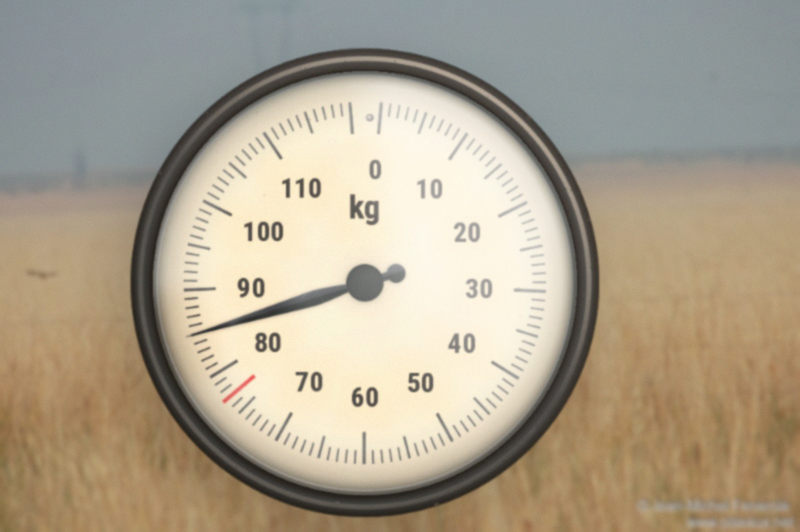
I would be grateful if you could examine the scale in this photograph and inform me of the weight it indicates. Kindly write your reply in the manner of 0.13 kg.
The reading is 85 kg
